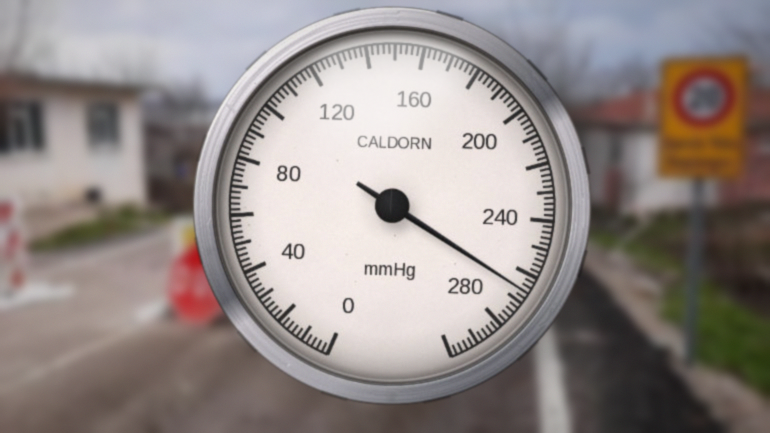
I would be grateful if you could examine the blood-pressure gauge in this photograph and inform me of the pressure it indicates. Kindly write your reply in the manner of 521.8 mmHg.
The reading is 266 mmHg
